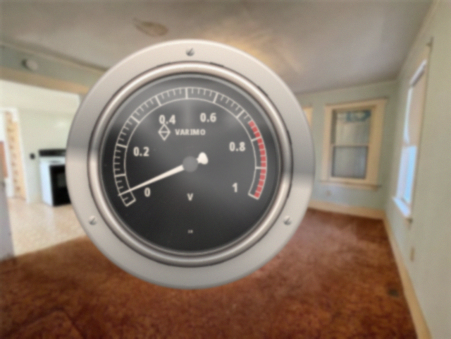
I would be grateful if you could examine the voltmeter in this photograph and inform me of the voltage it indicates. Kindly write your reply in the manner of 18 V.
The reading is 0.04 V
